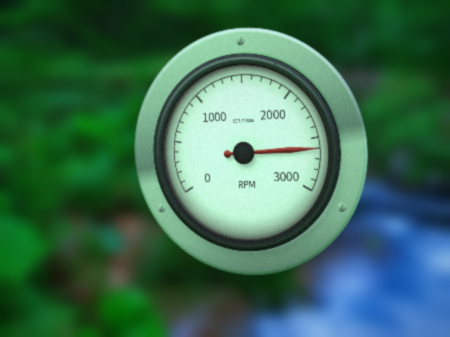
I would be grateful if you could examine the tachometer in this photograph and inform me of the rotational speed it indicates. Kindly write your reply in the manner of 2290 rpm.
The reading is 2600 rpm
